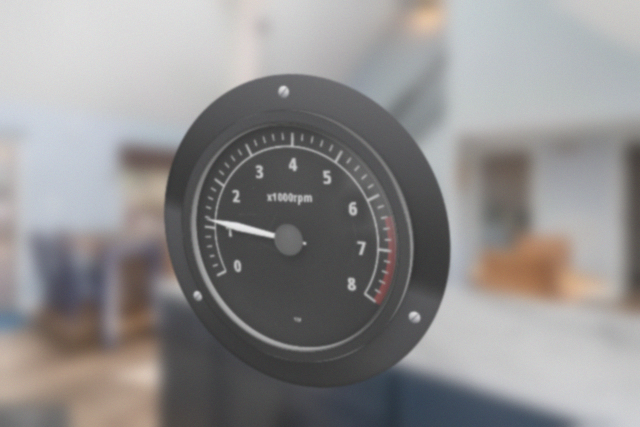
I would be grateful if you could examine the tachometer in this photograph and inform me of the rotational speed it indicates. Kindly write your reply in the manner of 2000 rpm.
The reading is 1200 rpm
